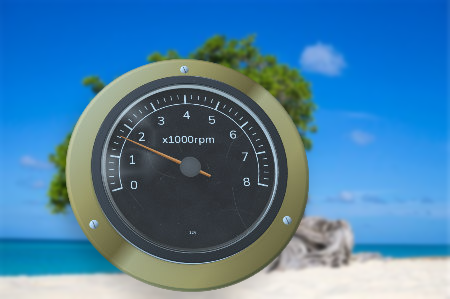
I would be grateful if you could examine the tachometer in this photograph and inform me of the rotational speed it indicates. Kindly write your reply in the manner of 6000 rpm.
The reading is 1600 rpm
